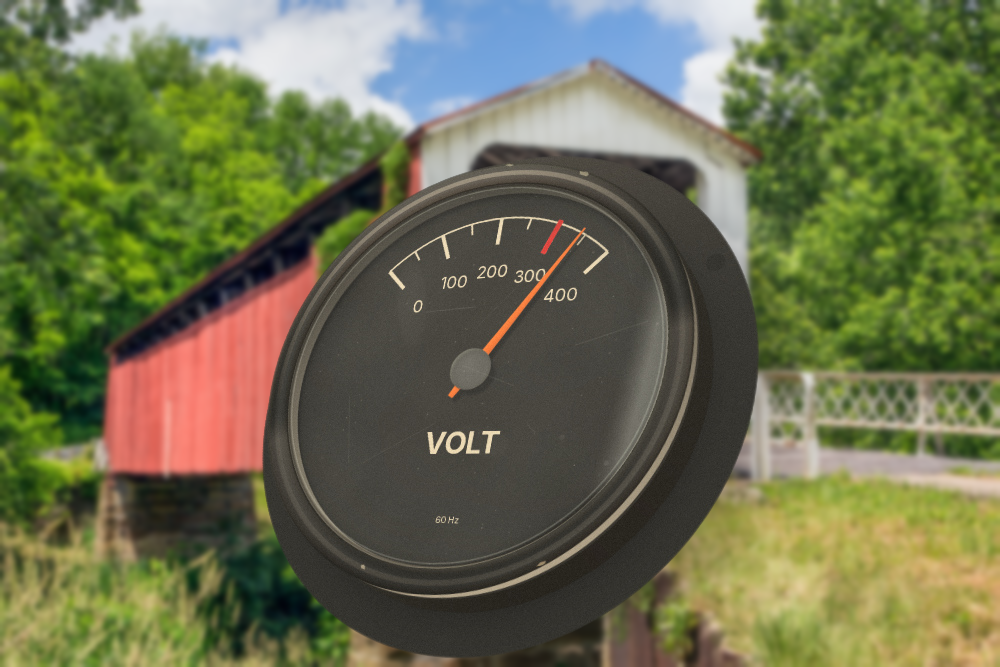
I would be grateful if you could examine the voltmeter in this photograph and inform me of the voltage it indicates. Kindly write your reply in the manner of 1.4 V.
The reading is 350 V
